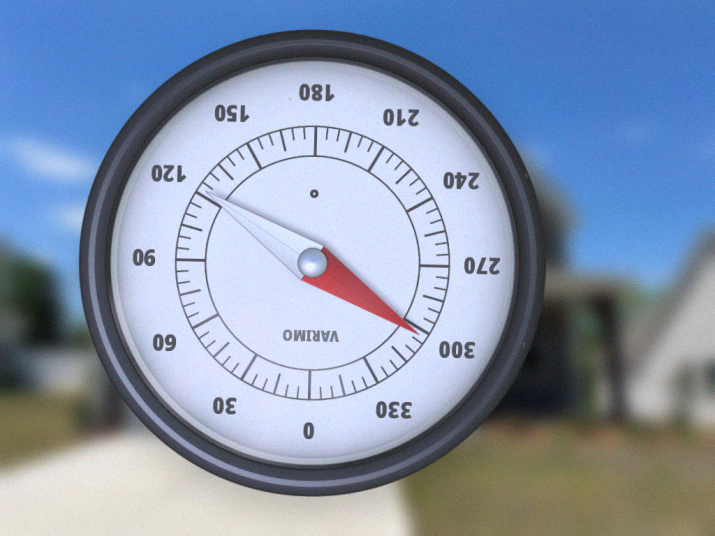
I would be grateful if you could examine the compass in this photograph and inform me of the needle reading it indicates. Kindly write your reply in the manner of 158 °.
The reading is 302.5 °
